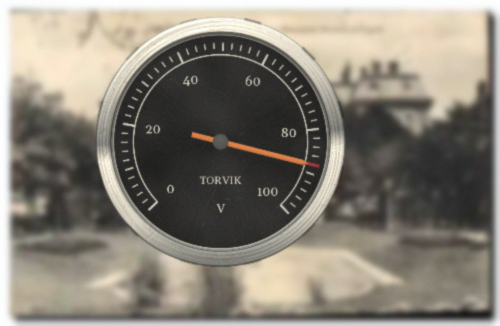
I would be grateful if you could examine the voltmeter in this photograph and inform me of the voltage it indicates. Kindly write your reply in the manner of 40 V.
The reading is 88 V
